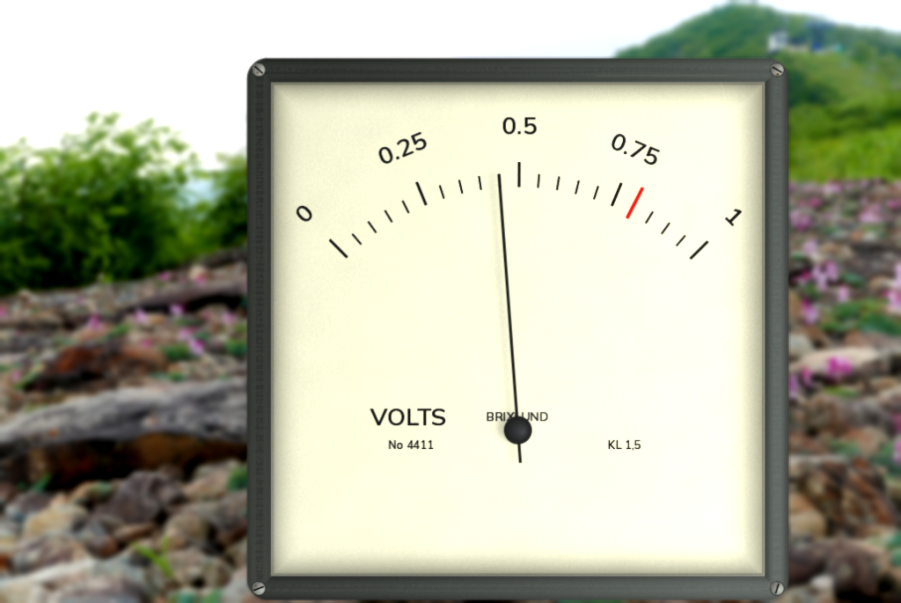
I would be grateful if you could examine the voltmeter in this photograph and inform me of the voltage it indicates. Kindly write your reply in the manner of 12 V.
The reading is 0.45 V
